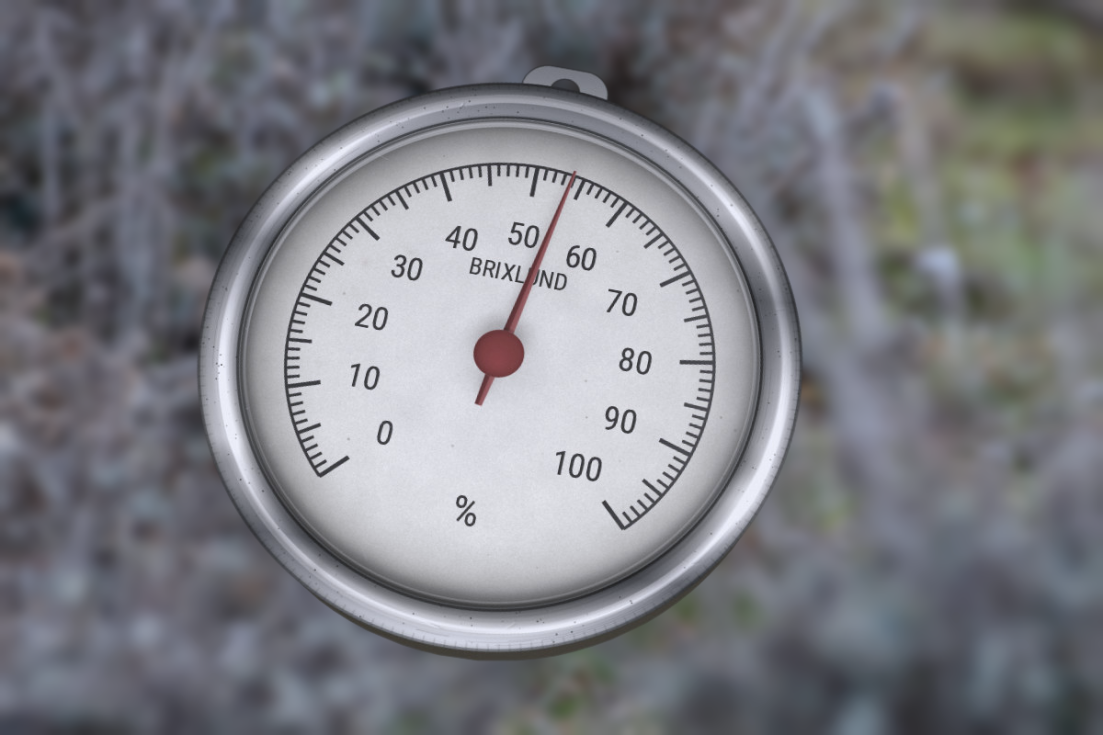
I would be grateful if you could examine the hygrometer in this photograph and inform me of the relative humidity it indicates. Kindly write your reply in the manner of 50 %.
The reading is 54 %
